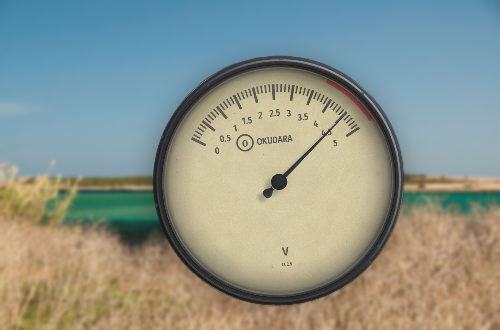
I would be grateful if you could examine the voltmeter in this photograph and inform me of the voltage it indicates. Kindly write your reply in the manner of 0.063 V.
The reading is 4.5 V
